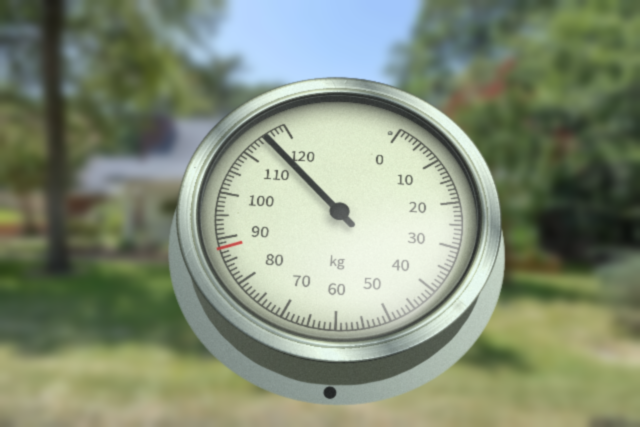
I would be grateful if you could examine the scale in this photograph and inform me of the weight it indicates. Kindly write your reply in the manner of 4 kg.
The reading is 115 kg
